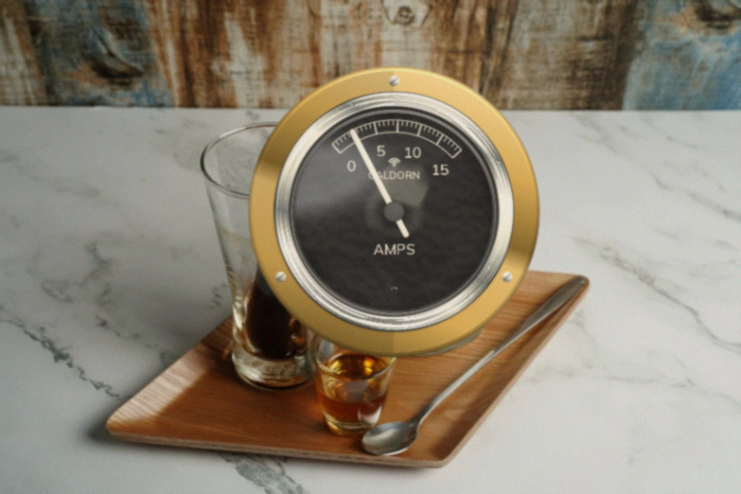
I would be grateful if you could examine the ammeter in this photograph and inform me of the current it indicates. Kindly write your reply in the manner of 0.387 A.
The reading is 2.5 A
